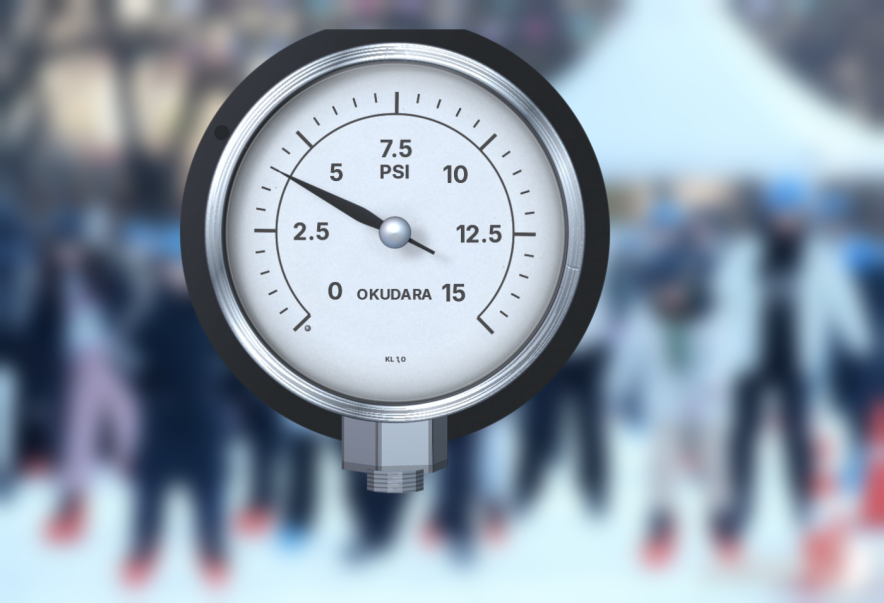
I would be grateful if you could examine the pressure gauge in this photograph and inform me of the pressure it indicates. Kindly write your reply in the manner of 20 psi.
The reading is 4 psi
